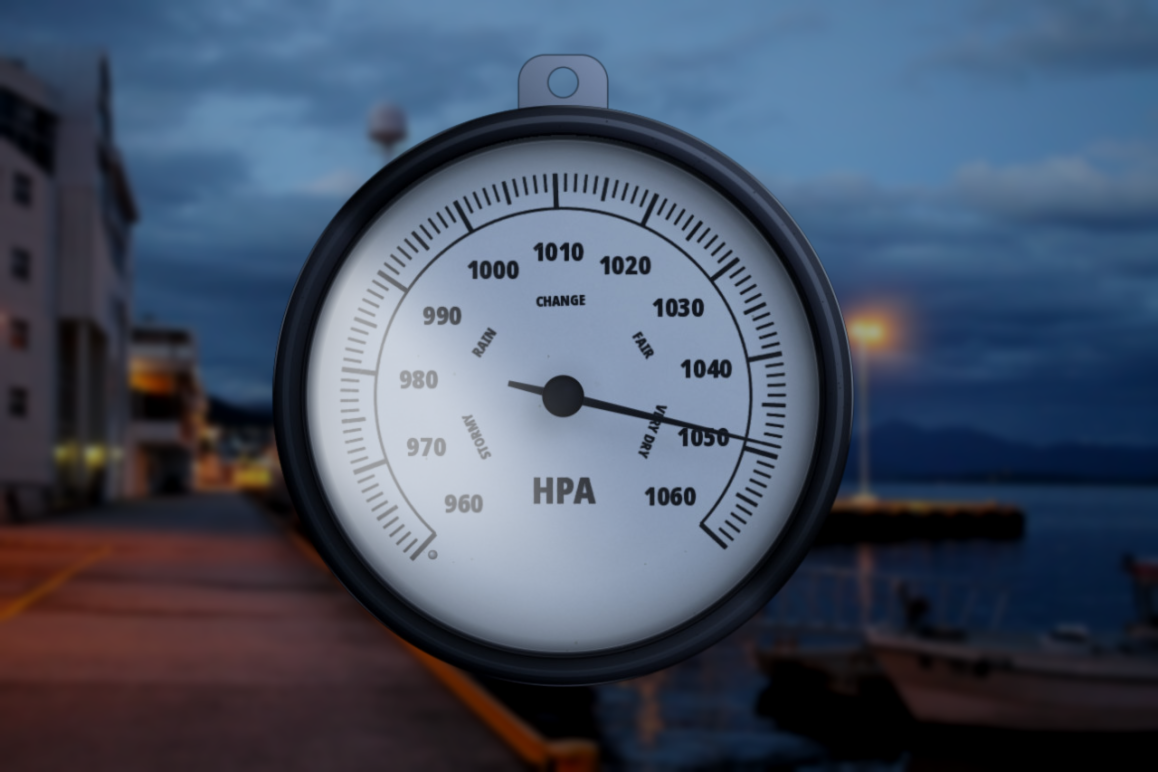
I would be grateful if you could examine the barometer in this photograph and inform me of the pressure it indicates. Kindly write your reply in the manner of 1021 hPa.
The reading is 1049 hPa
